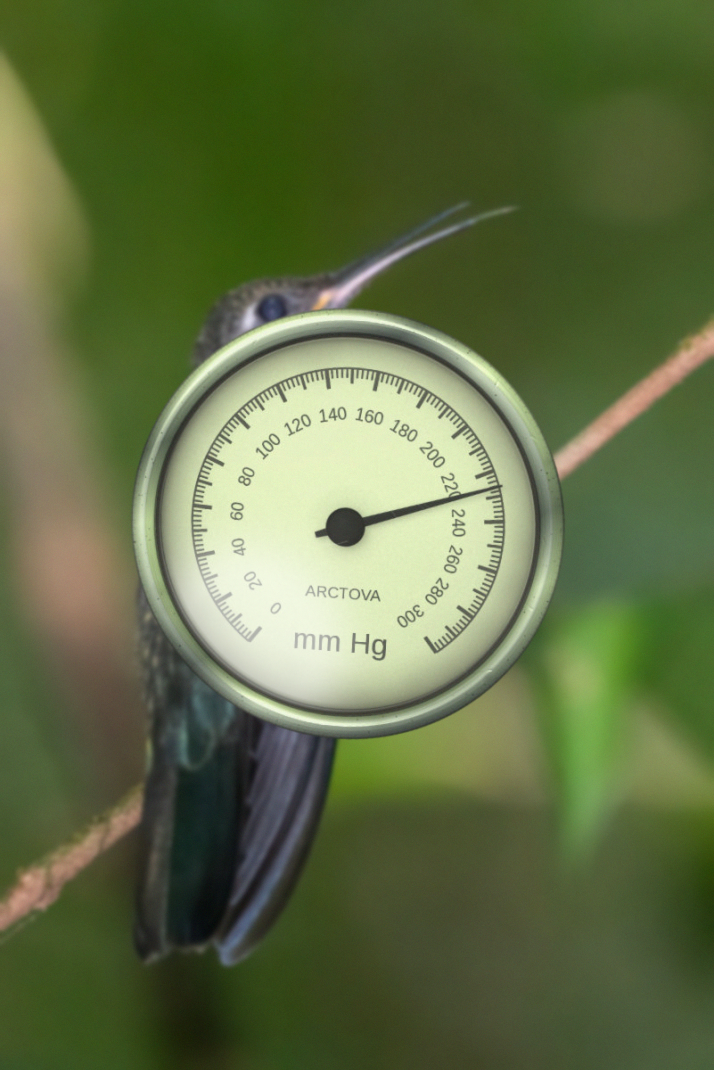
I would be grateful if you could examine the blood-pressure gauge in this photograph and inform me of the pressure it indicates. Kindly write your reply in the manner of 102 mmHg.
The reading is 226 mmHg
